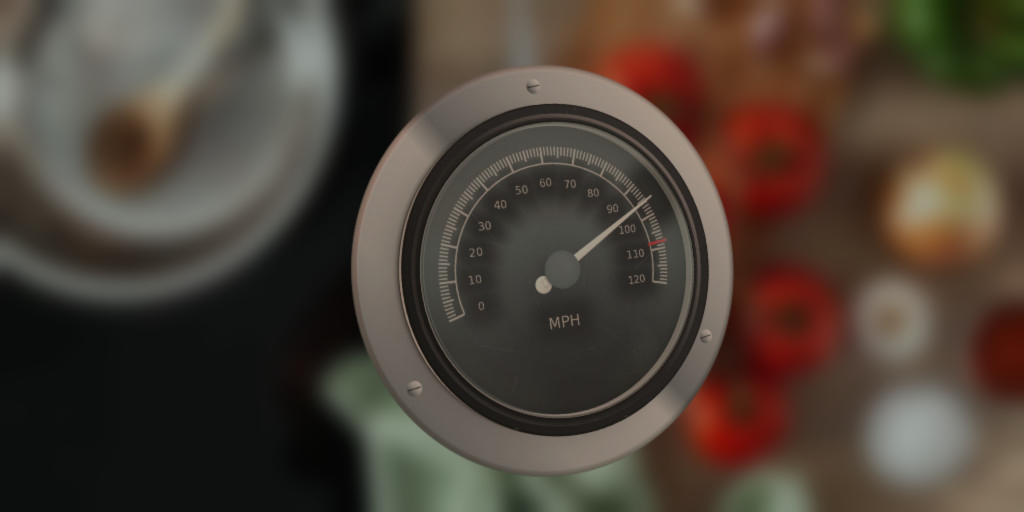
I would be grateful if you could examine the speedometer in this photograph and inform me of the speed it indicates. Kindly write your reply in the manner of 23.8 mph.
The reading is 95 mph
